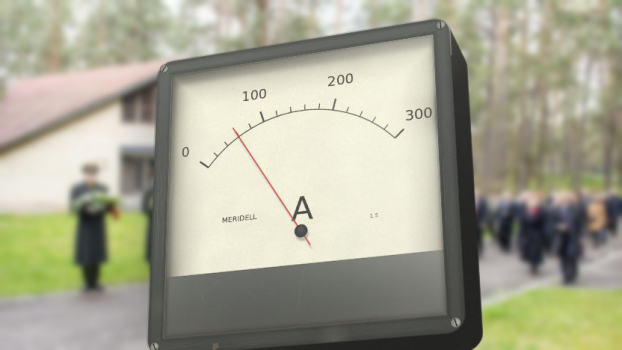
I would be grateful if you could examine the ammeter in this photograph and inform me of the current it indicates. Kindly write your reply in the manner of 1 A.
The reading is 60 A
